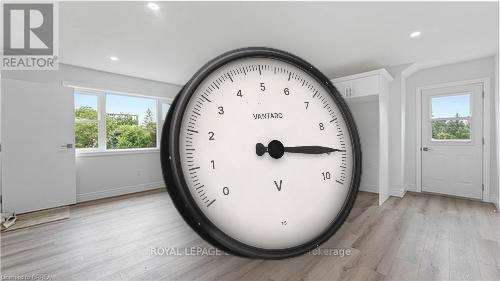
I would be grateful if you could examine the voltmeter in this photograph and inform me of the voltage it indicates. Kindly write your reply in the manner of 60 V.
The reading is 9 V
